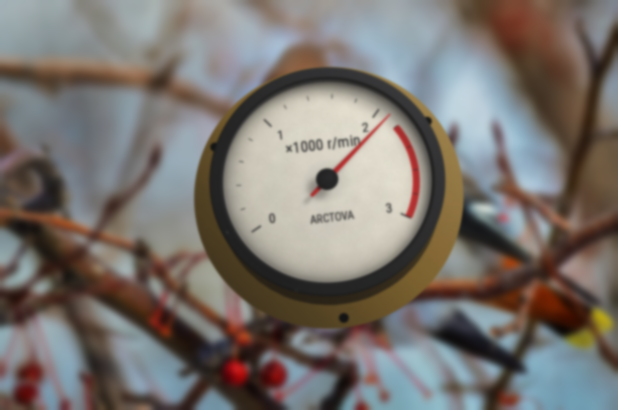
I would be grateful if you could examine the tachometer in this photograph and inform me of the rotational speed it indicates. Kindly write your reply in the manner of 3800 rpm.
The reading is 2100 rpm
